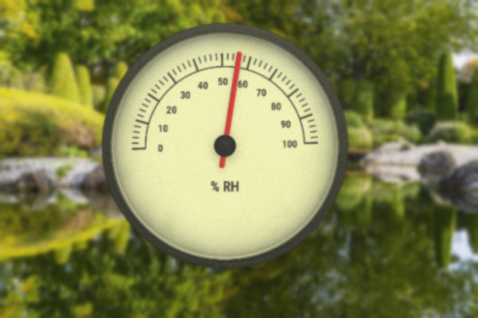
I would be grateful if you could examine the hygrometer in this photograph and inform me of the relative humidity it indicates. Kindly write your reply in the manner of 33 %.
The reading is 56 %
